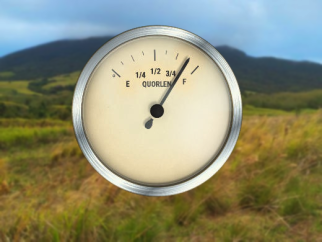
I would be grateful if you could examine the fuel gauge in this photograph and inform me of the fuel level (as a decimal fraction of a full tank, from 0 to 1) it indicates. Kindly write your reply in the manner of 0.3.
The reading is 0.875
